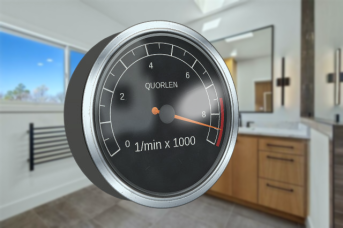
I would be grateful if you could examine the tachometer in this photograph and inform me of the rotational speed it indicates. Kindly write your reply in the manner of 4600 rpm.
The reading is 8500 rpm
